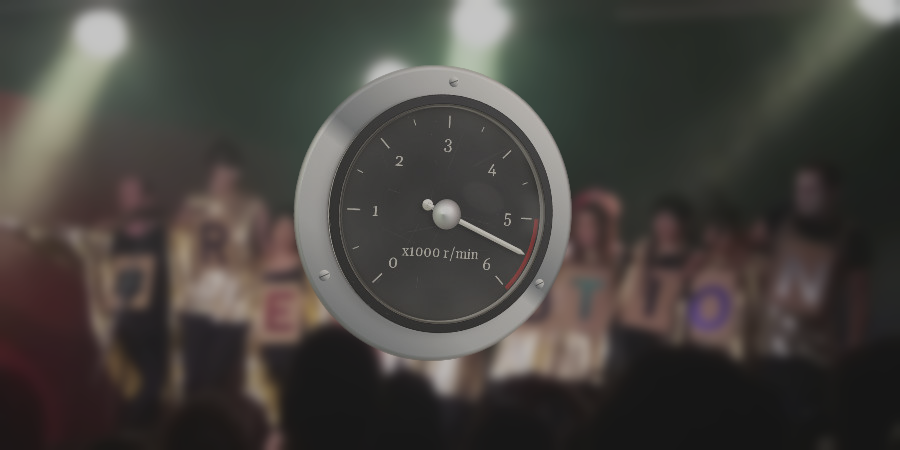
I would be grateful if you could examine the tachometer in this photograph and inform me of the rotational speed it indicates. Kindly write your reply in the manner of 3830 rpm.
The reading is 5500 rpm
